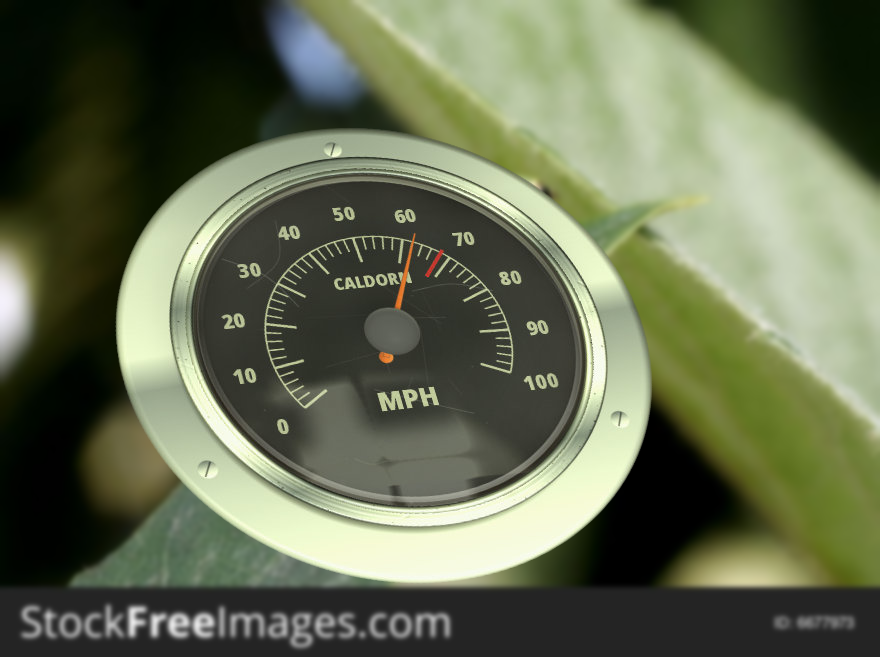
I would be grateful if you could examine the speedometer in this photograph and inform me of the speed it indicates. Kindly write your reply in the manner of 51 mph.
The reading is 62 mph
